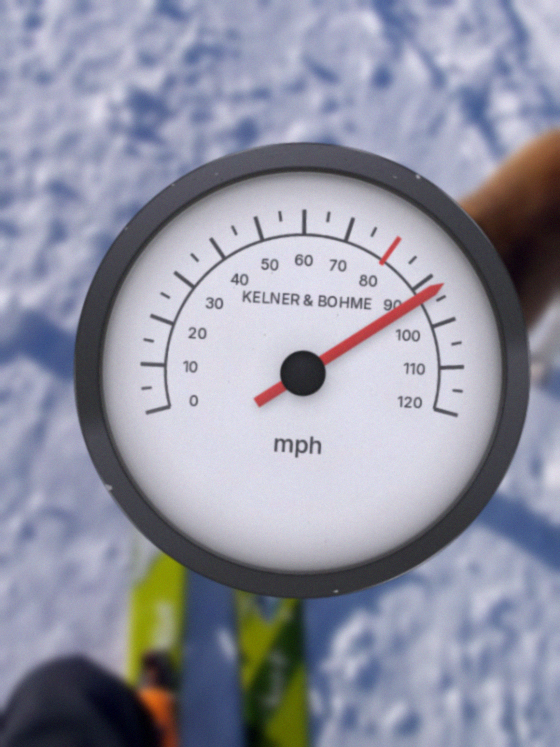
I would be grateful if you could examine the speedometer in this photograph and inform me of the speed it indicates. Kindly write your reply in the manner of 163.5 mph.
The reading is 92.5 mph
